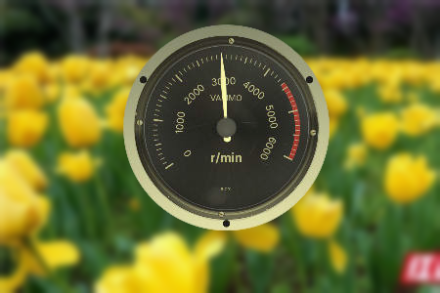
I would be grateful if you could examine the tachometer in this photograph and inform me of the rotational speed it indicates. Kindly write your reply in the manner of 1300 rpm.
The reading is 3000 rpm
